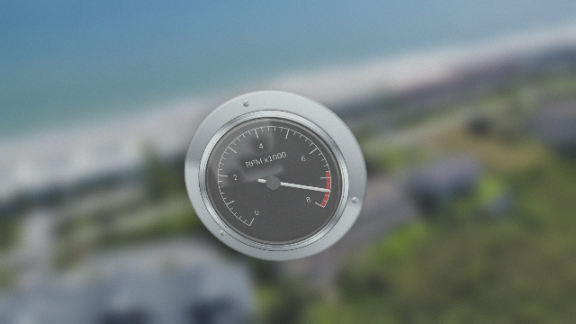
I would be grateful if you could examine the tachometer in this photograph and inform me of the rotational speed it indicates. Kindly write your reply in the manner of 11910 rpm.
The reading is 7400 rpm
